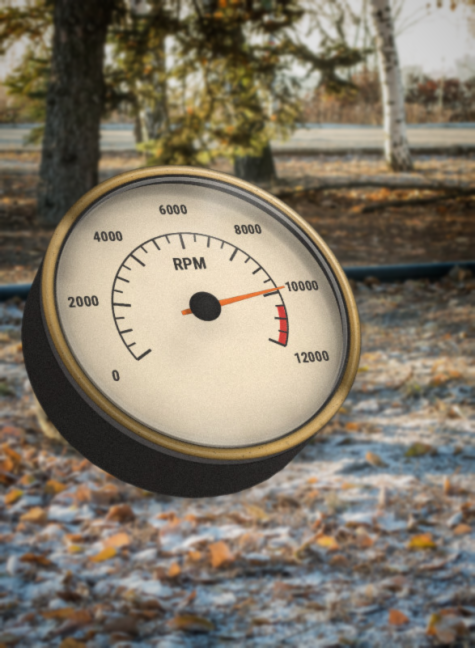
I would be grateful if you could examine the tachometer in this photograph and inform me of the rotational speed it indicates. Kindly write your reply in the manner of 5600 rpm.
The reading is 10000 rpm
